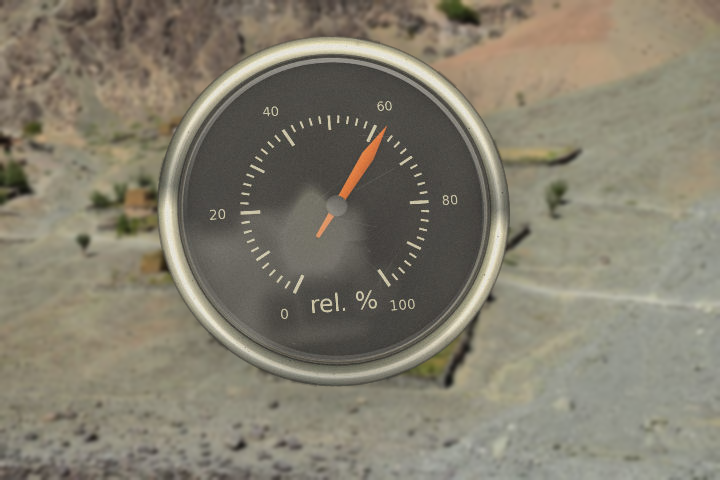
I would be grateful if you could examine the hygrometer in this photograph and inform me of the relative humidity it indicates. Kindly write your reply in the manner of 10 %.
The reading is 62 %
